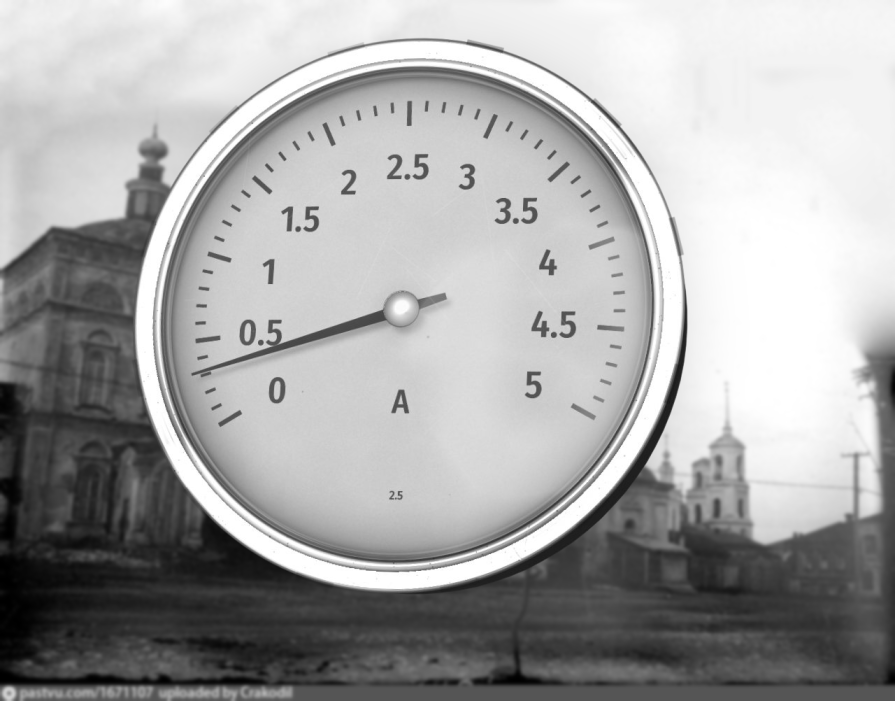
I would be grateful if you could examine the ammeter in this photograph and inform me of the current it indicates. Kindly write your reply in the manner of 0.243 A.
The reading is 0.3 A
